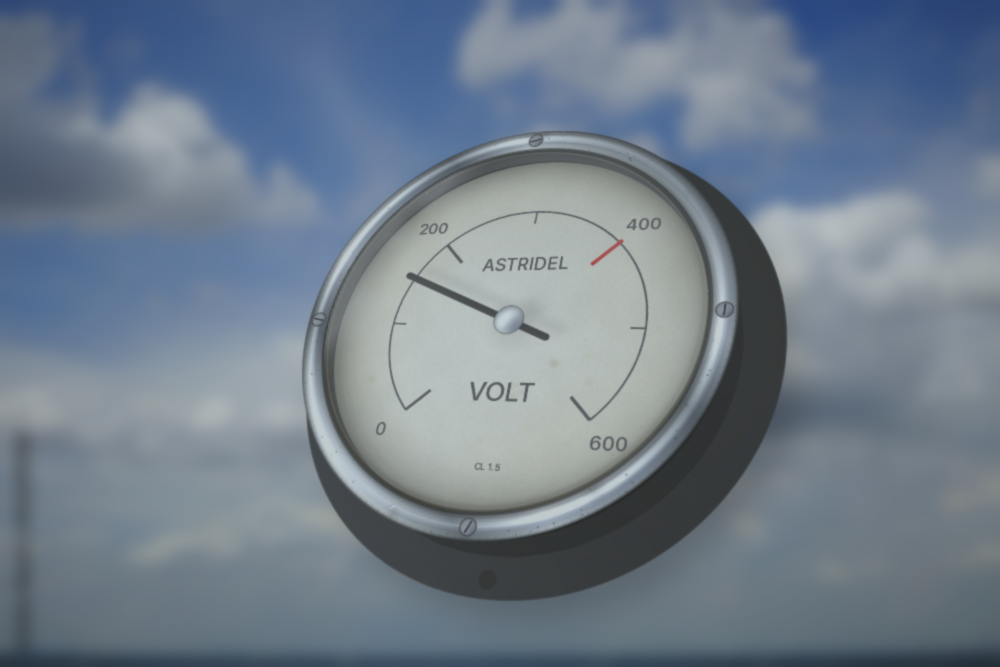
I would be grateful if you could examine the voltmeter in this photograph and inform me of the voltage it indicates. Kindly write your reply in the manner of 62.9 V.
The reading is 150 V
